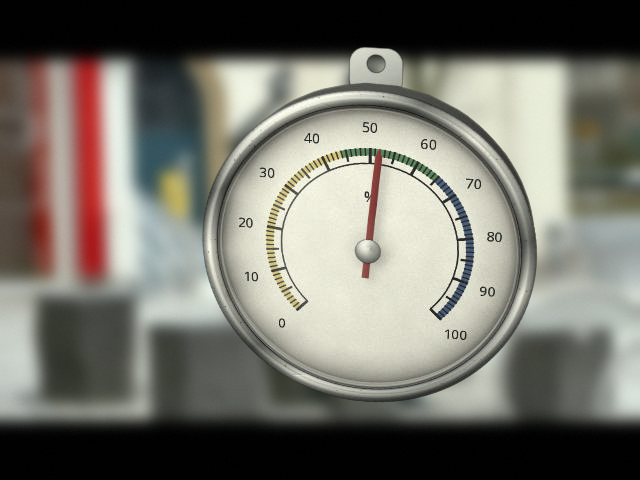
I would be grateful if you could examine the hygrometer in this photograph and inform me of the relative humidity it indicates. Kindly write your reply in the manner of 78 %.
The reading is 52 %
